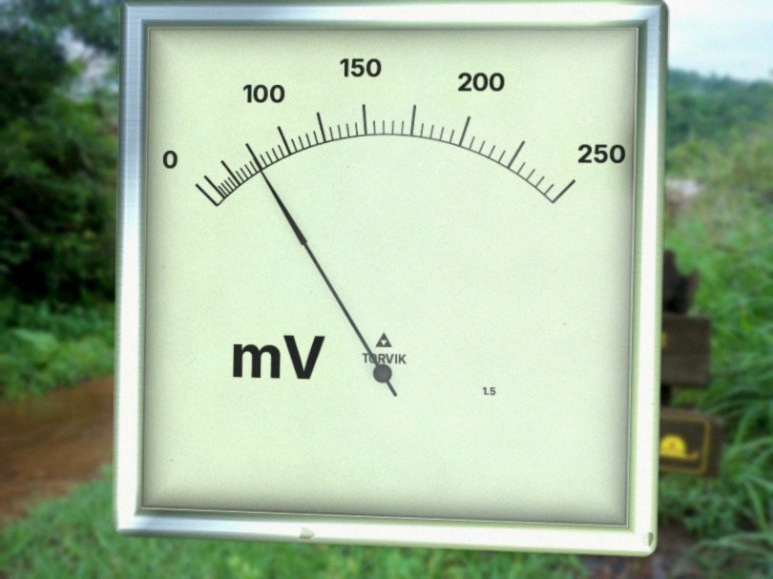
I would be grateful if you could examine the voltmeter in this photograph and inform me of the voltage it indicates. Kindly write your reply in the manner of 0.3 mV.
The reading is 75 mV
